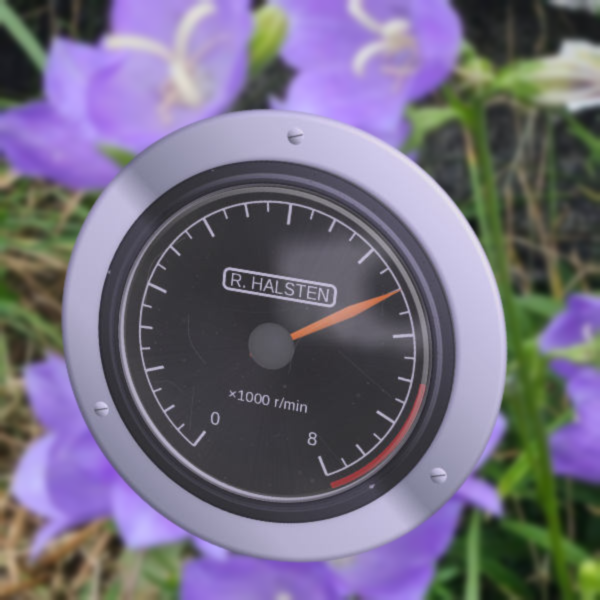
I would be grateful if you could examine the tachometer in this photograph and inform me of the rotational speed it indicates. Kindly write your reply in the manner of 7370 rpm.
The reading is 5500 rpm
